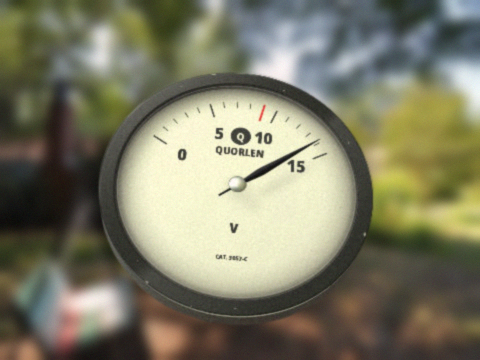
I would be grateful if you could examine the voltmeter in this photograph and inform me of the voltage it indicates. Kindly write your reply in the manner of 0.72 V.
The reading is 14 V
